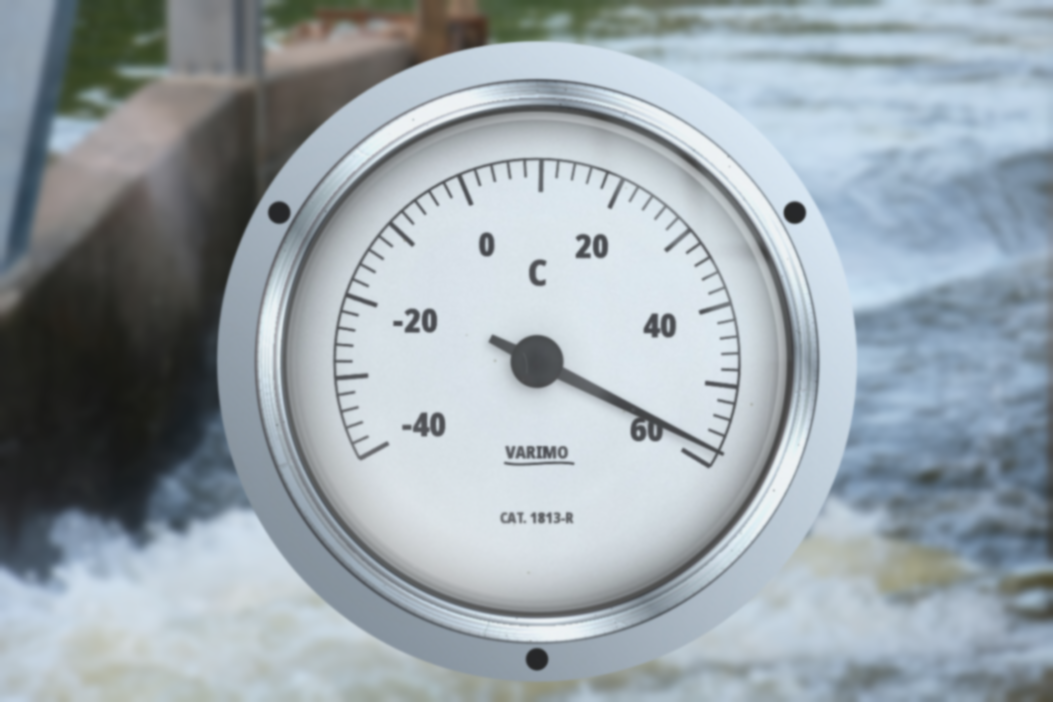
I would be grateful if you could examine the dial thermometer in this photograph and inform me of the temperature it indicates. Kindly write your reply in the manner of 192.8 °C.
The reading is 58 °C
